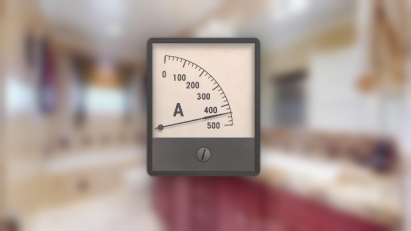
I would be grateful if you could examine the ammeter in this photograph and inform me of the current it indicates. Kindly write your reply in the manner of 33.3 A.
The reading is 440 A
